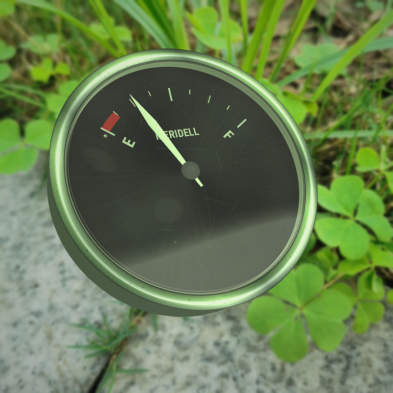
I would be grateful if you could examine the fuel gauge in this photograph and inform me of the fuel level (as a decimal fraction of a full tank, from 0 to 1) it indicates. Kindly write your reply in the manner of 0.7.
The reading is 0.25
